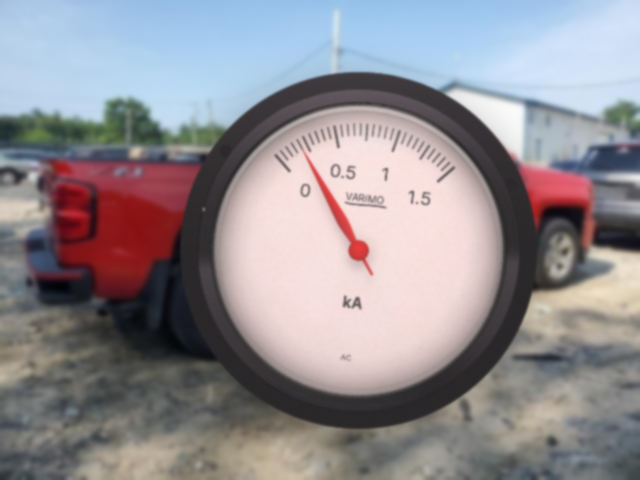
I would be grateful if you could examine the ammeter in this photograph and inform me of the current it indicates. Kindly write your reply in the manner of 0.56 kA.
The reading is 0.2 kA
